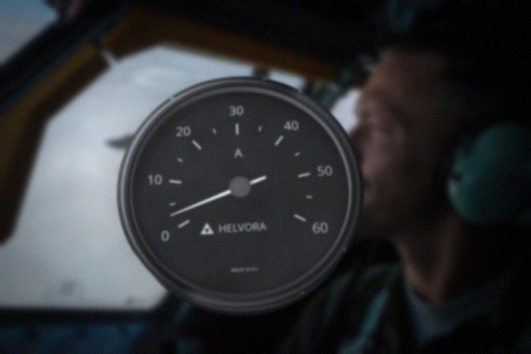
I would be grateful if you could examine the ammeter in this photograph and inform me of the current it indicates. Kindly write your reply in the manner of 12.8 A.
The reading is 2.5 A
